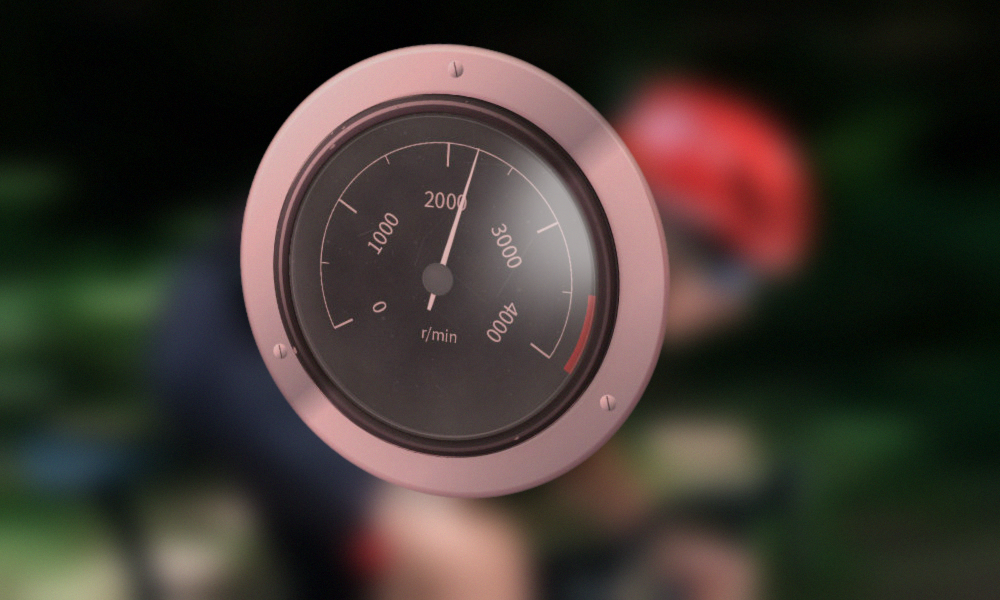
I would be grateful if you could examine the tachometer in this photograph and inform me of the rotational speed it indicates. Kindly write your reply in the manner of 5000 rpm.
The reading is 2250 rpm
